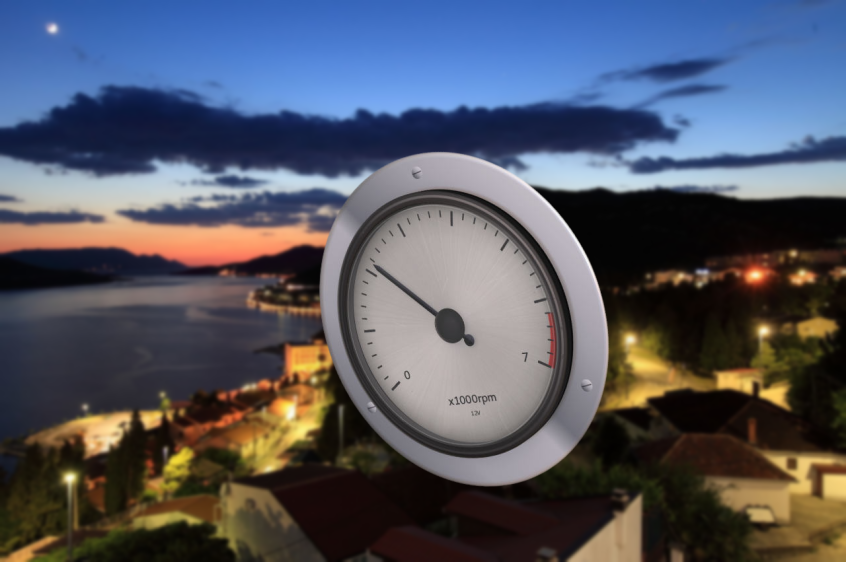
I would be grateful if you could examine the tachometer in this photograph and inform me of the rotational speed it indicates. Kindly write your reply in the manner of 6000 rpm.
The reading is 2200 rpm
